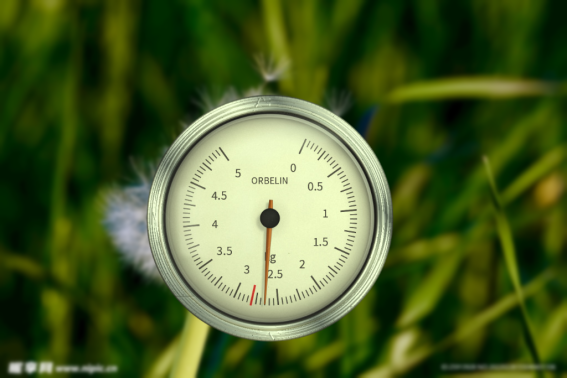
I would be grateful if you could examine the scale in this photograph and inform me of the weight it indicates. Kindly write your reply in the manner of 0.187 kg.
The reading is 2.65 kg
